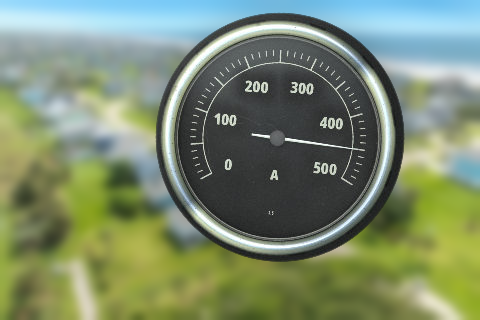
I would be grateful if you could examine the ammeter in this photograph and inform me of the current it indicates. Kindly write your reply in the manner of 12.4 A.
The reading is 450 A
